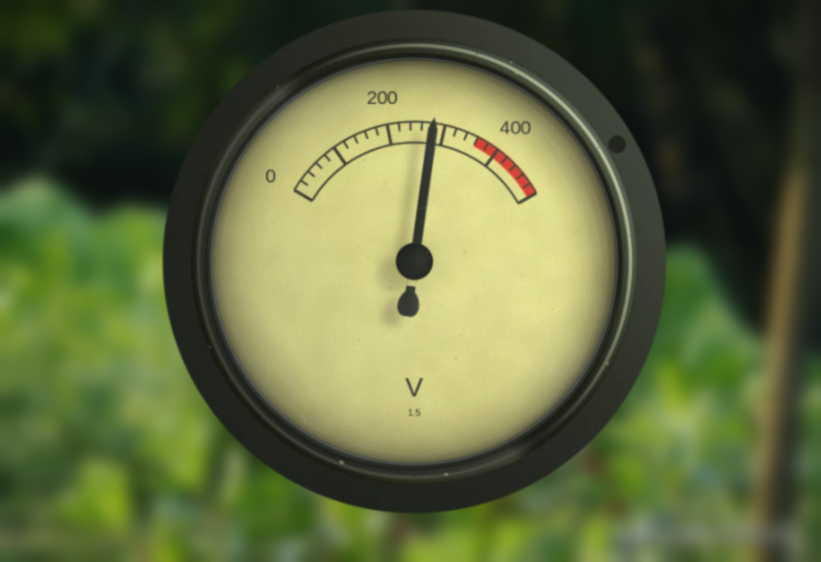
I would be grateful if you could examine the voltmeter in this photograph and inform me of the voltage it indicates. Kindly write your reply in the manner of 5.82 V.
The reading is 280 V
